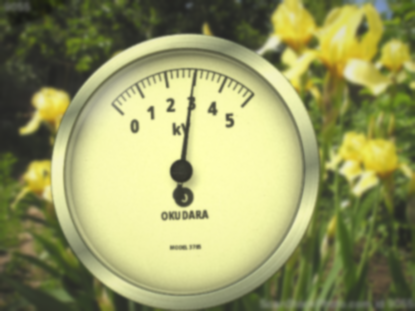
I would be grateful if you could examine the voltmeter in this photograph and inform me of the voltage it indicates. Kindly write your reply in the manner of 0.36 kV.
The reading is 3 kV
